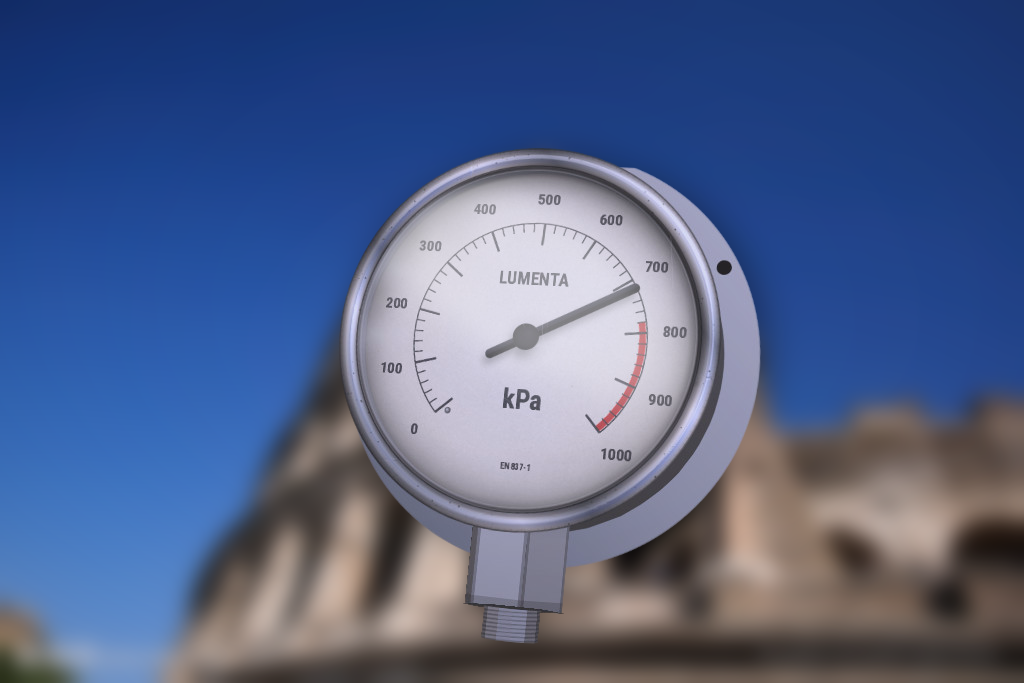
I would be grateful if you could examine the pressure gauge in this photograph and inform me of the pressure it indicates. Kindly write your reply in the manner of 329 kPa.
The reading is 720 kPa
